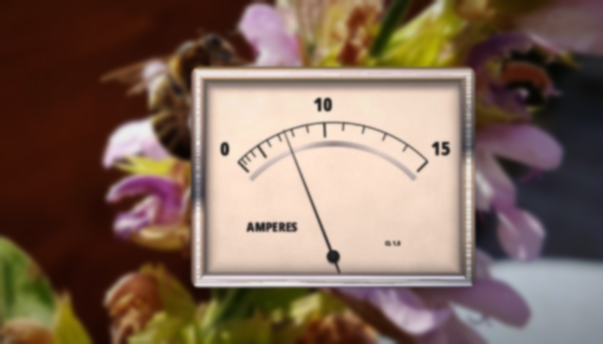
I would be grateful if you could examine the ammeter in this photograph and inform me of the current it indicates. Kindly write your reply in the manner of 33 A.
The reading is 7.5 A
